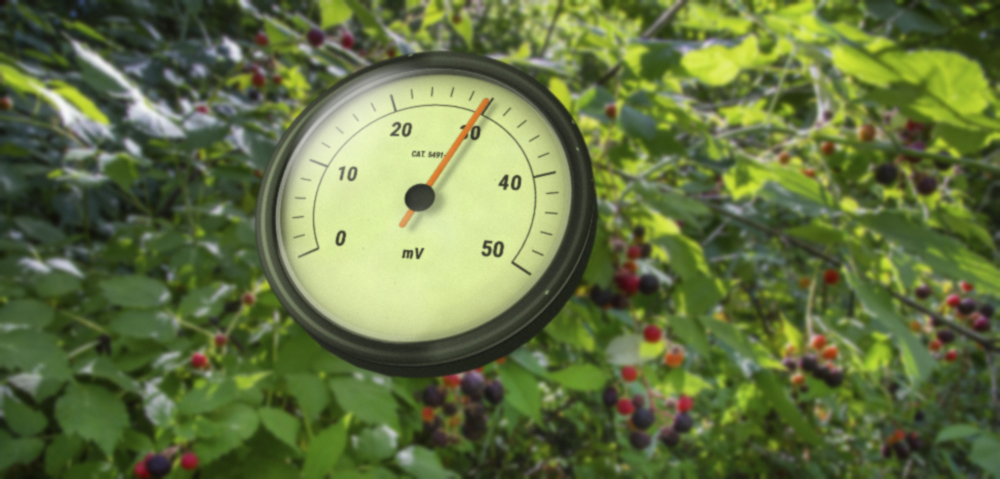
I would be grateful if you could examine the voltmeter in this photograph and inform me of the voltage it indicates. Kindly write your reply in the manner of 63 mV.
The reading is 30 mV
